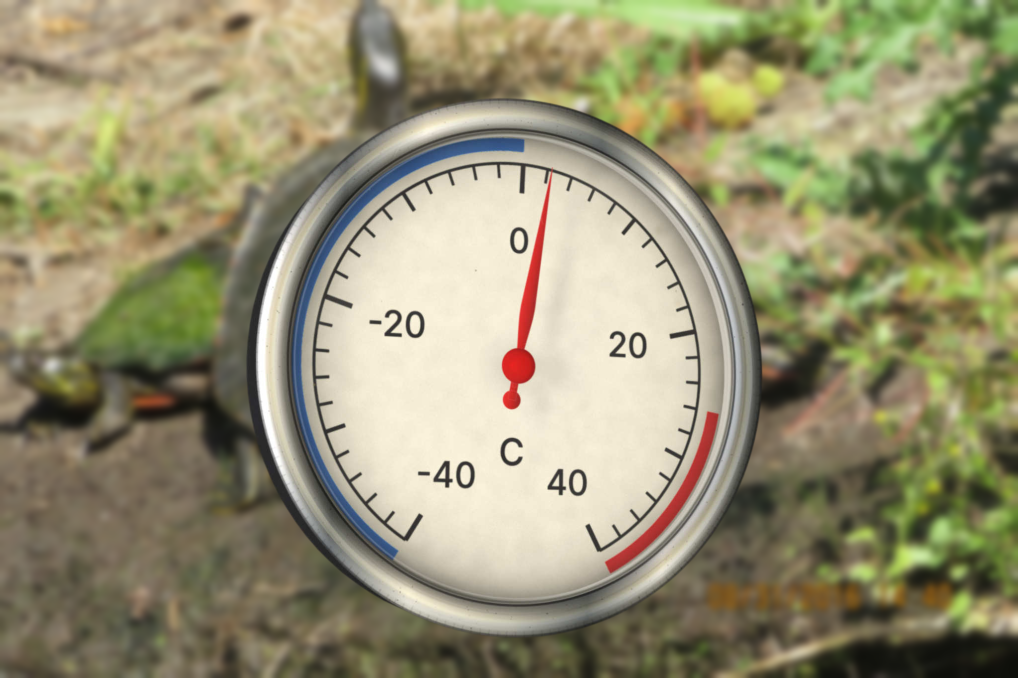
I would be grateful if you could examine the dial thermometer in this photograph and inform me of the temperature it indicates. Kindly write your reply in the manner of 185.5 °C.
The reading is 2 °C
